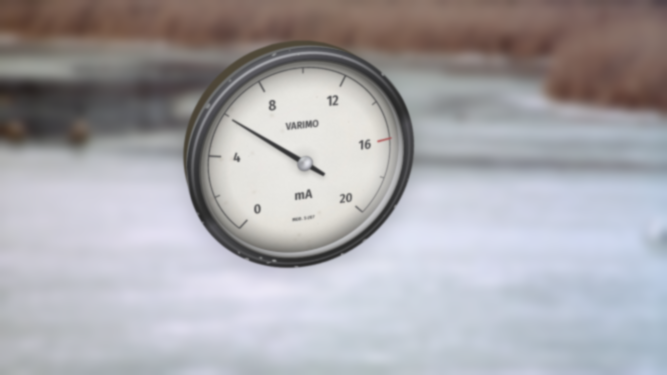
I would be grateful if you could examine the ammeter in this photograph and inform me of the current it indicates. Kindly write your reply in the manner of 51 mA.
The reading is 6 mA
